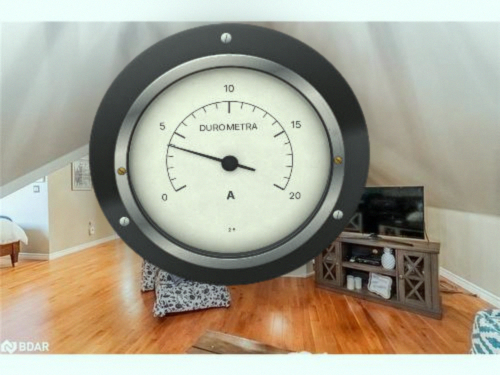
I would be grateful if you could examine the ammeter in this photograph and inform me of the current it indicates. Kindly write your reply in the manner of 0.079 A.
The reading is 4 A
